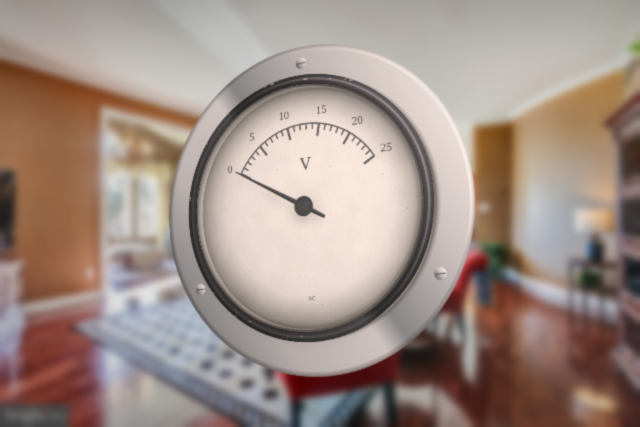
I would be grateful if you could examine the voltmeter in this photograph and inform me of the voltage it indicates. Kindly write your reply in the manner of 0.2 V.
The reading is 0 V
